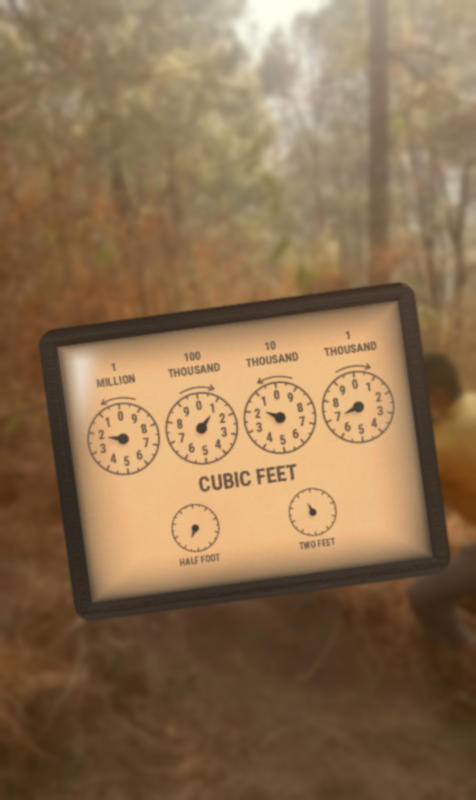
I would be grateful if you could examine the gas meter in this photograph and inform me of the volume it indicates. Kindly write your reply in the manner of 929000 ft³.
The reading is 211700 ft³
